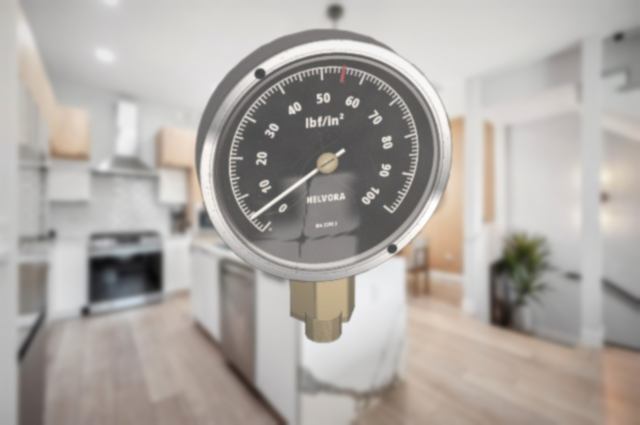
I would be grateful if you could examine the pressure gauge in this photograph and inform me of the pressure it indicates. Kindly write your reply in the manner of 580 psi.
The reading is 5 psi
